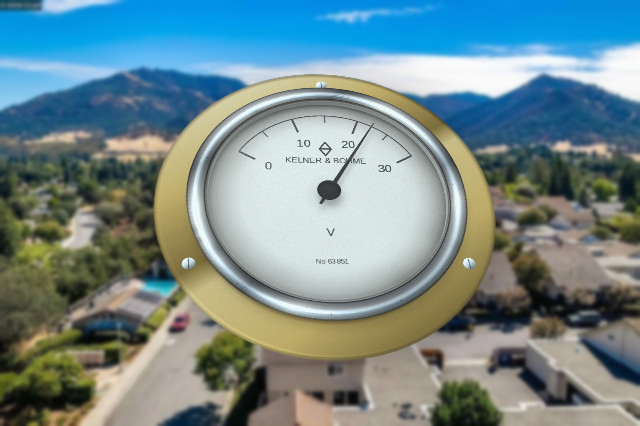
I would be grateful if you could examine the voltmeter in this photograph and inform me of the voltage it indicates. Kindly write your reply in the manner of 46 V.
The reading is 22.5 V
